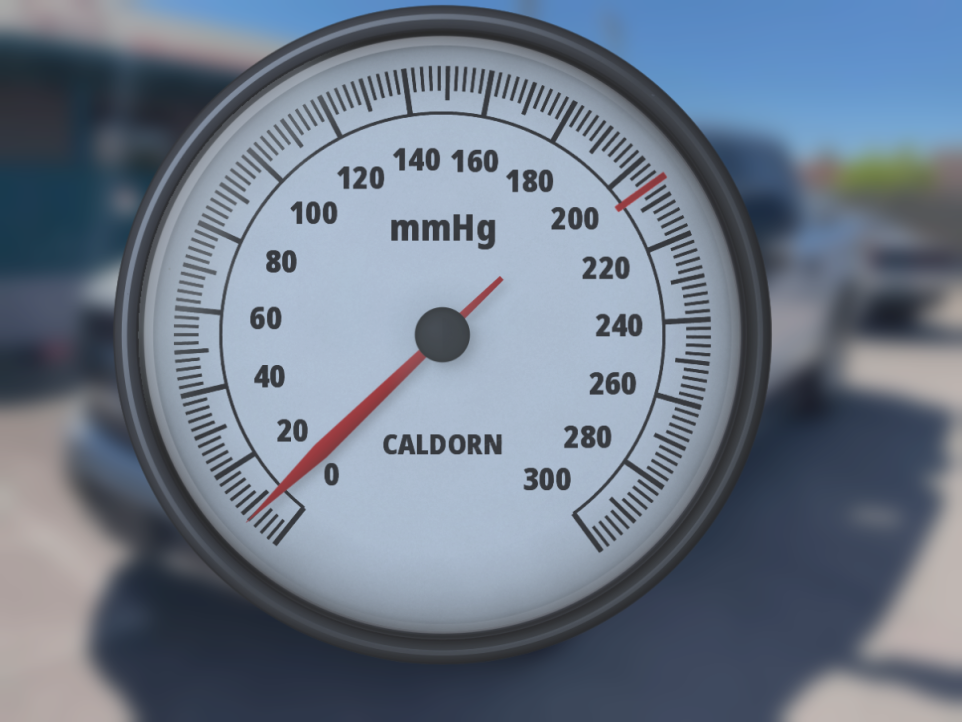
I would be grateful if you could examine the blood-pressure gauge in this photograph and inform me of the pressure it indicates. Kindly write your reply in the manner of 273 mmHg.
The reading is 8 mmHg
